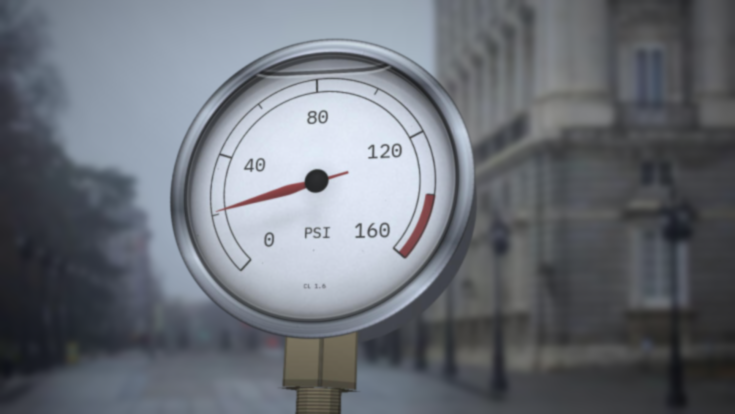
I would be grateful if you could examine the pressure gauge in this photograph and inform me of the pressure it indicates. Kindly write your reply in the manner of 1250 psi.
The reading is 20 psi
